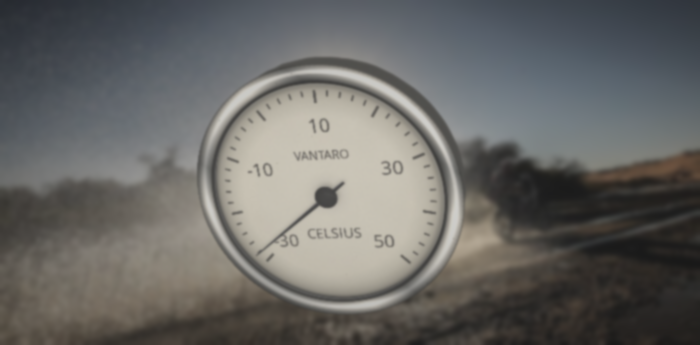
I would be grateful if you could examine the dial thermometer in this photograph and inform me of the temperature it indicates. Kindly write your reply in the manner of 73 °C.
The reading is -28 °C
